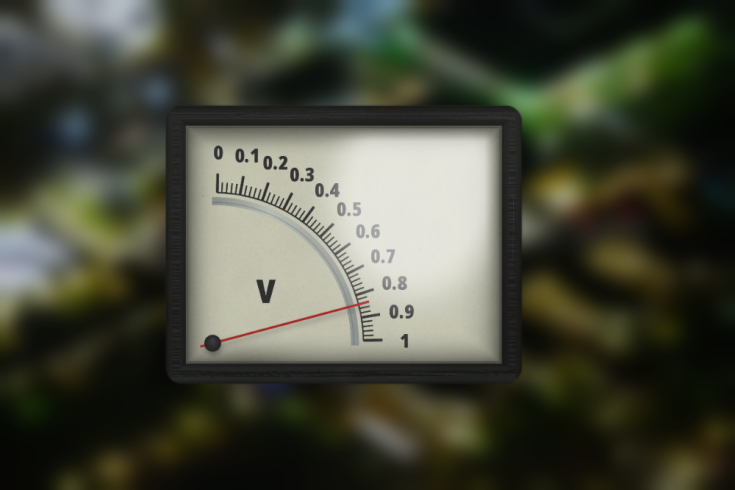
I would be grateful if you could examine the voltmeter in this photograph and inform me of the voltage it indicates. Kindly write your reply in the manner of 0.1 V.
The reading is 0.84 V
